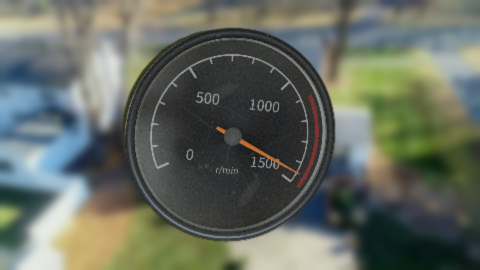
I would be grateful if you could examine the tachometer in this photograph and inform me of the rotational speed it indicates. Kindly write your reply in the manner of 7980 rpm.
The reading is 1450 rpm
